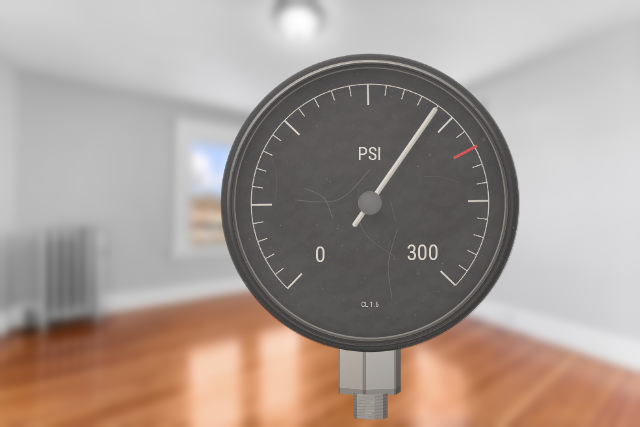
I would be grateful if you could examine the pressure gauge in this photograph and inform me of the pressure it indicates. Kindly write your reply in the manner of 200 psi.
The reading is 190 psi
